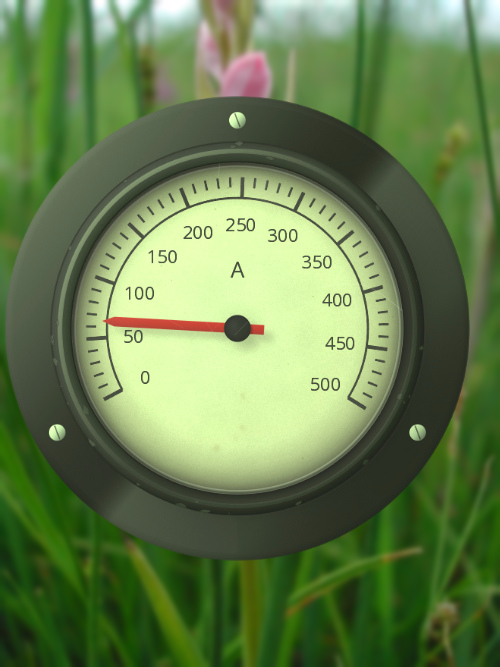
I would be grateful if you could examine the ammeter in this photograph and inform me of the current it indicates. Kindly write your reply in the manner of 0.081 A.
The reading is 65 A
